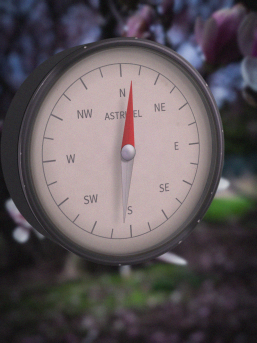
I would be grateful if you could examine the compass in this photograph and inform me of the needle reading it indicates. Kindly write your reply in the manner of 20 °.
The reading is 7.5 °
